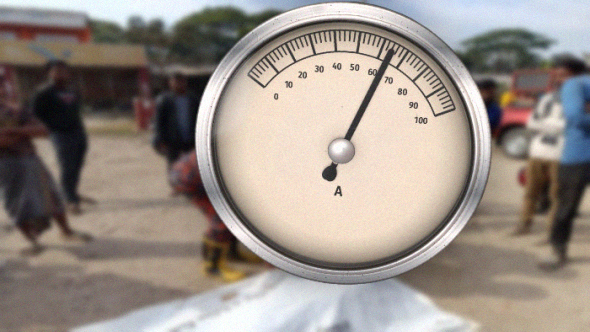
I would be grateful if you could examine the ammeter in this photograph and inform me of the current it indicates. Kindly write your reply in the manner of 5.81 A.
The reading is 64 A
